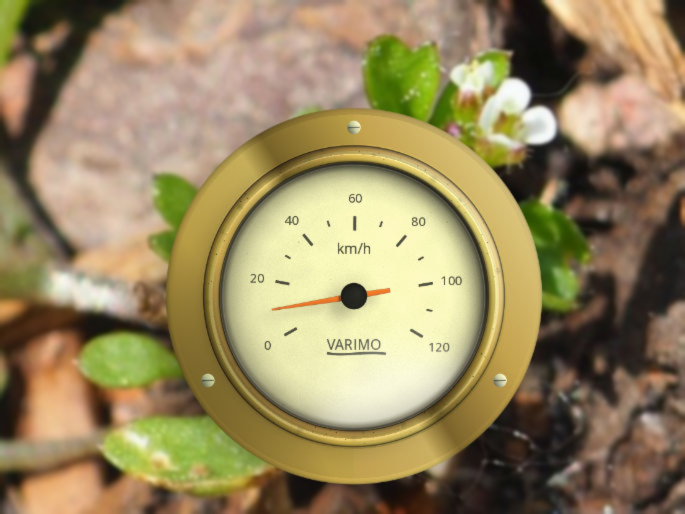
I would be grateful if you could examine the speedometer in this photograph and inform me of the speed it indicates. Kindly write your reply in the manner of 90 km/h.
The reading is 10 km/h
